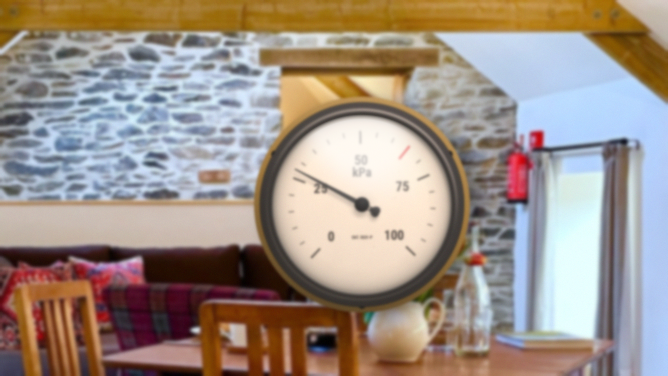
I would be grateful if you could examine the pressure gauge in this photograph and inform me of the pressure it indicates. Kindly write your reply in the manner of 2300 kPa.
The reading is 27.5 kPa
